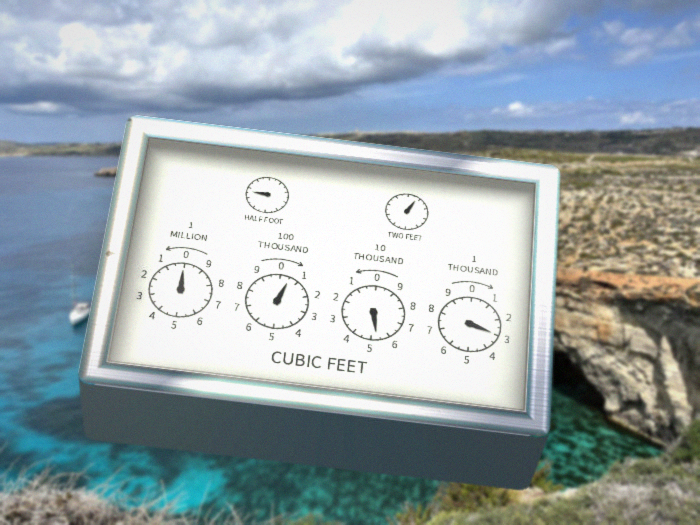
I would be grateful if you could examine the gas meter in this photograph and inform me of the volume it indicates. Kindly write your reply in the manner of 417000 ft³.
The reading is 5300 ft³
